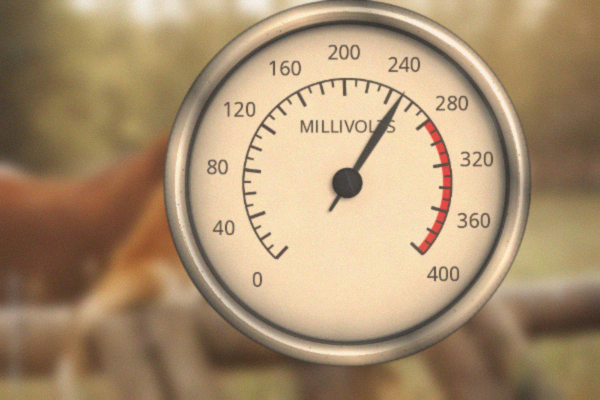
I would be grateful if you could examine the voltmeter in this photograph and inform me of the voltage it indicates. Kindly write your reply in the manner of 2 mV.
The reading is 250 mV
